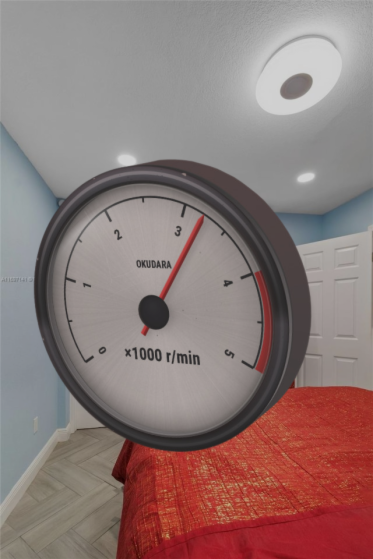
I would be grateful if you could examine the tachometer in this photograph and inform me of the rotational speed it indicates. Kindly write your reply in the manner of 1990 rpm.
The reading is 3250 rpm
